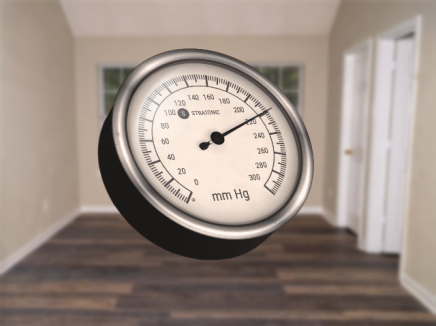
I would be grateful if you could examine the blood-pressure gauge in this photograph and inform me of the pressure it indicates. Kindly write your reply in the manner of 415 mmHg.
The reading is 220 mmHg
